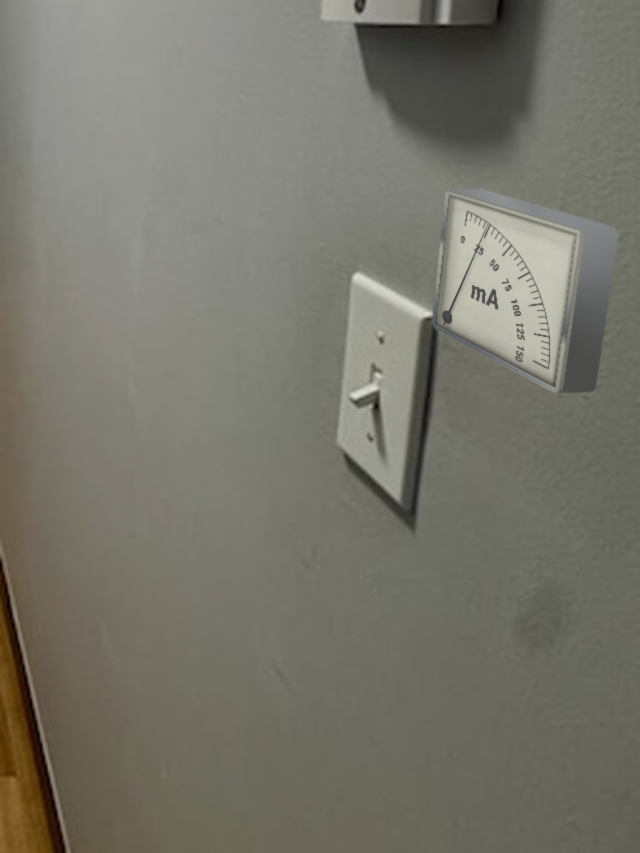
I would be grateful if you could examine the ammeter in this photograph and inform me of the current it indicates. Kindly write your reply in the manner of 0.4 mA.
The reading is 25 mA
